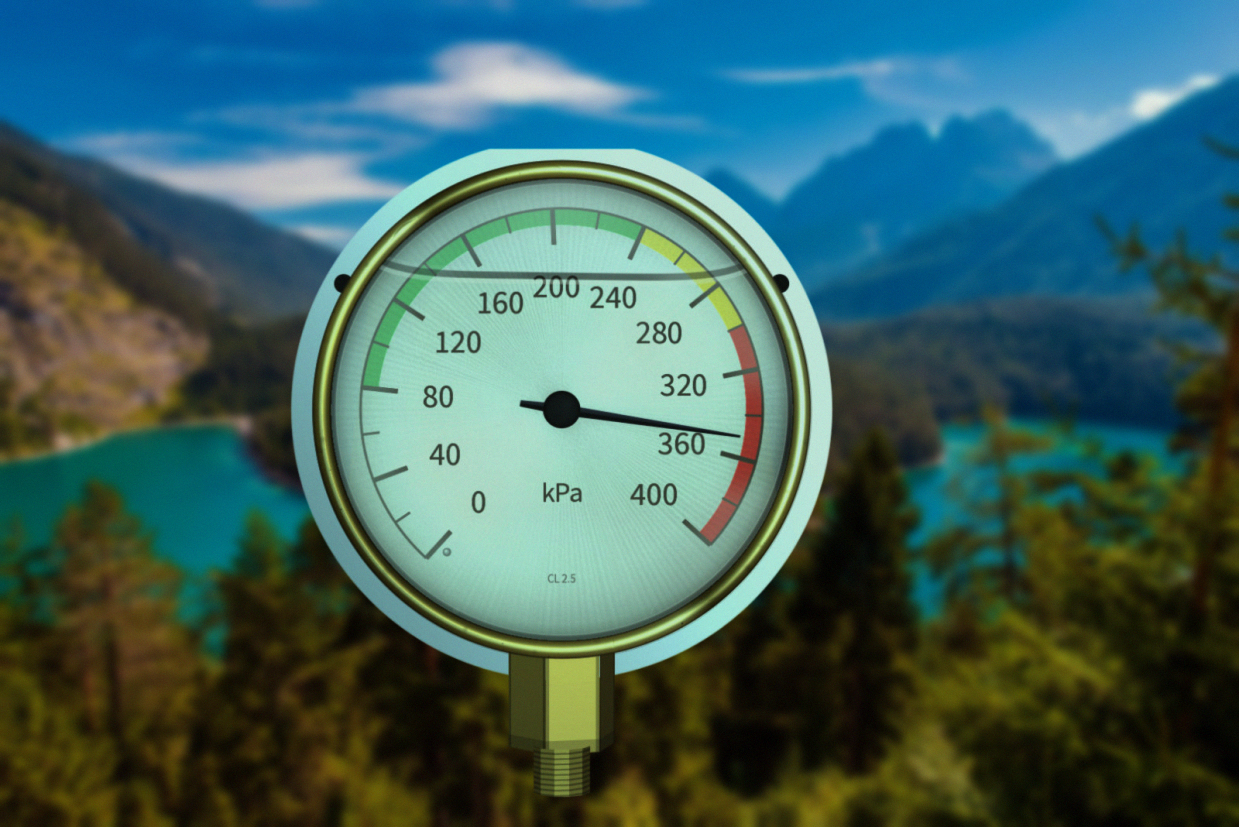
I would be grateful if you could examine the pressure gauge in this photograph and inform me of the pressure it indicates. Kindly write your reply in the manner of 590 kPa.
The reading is 350 kPa
